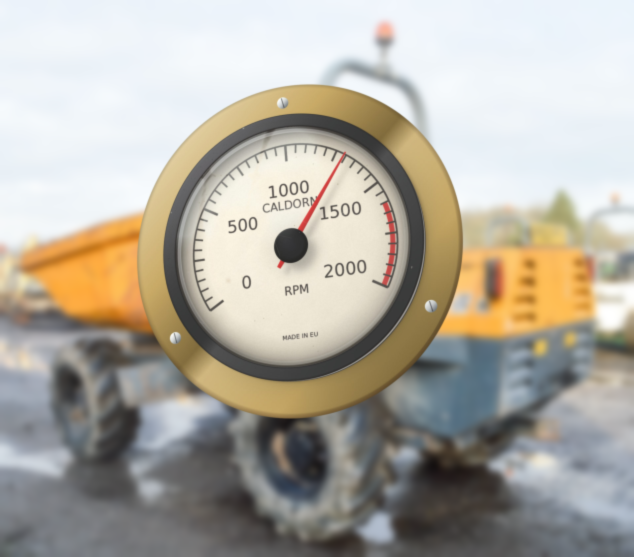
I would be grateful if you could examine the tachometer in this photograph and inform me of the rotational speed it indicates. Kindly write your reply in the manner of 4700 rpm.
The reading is 1300 rpm
